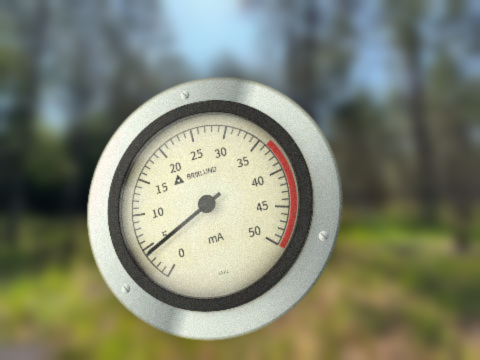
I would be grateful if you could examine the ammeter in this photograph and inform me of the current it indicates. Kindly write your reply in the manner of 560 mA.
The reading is 4 mA
